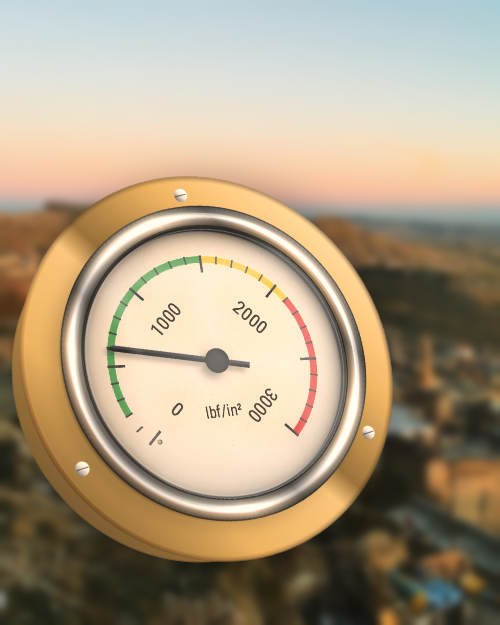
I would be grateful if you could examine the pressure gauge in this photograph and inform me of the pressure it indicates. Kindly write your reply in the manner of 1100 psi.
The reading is 600 psi
